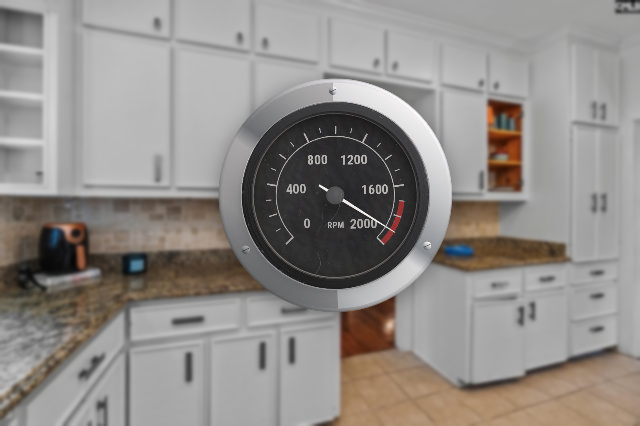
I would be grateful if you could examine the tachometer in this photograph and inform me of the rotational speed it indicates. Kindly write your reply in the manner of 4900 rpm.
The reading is 1900 rpm
